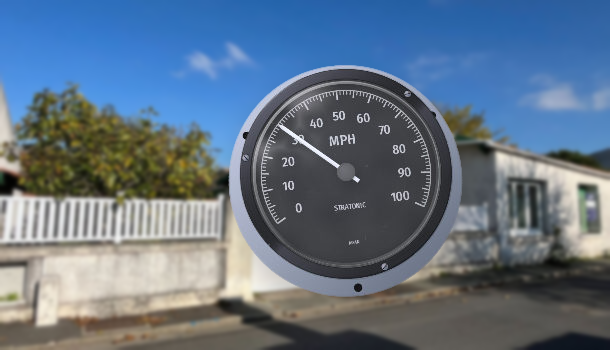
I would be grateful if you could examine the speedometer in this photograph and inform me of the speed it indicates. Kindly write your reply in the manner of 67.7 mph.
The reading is 30 mph
